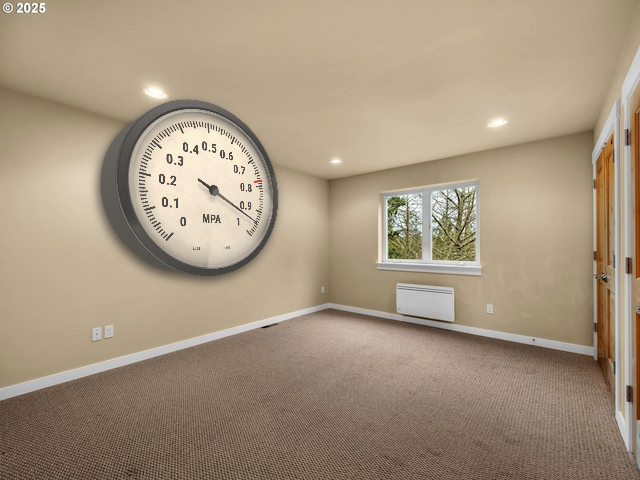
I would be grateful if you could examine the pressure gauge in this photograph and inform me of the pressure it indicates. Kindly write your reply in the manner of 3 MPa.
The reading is 0.95 MPa
